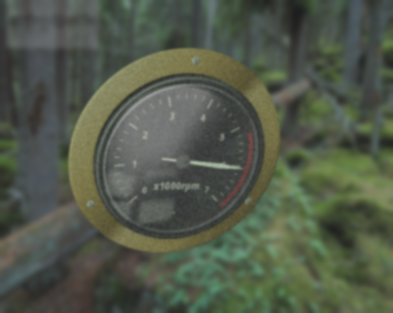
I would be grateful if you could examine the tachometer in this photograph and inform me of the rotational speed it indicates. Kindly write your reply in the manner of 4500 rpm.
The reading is 6000 rpm
